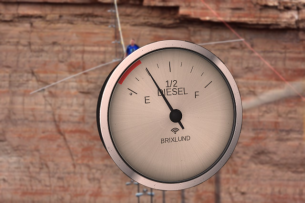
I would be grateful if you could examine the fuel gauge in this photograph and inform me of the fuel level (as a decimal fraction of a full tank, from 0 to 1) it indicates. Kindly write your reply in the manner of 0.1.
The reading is 0.25
